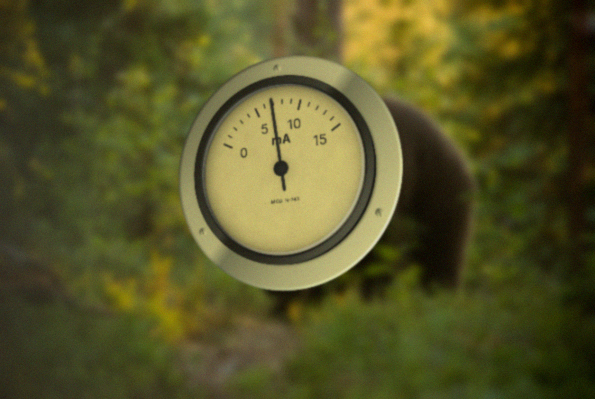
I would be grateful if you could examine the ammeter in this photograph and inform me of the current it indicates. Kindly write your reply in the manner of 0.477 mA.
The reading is 7 mA
